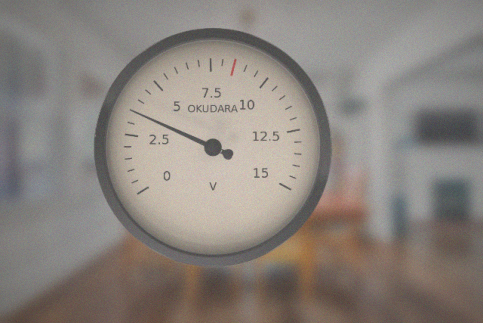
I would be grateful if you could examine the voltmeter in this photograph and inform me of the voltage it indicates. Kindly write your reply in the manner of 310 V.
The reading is 3.5 V
